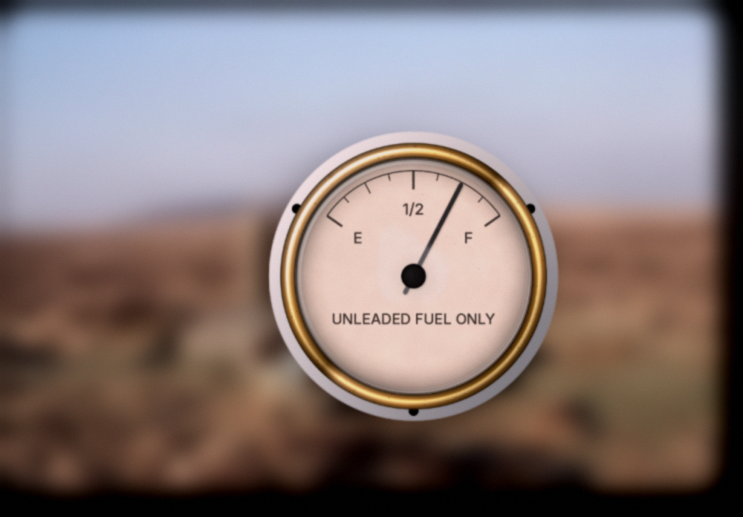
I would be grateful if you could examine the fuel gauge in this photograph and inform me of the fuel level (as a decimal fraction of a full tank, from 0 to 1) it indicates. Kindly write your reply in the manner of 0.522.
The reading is 0.75
